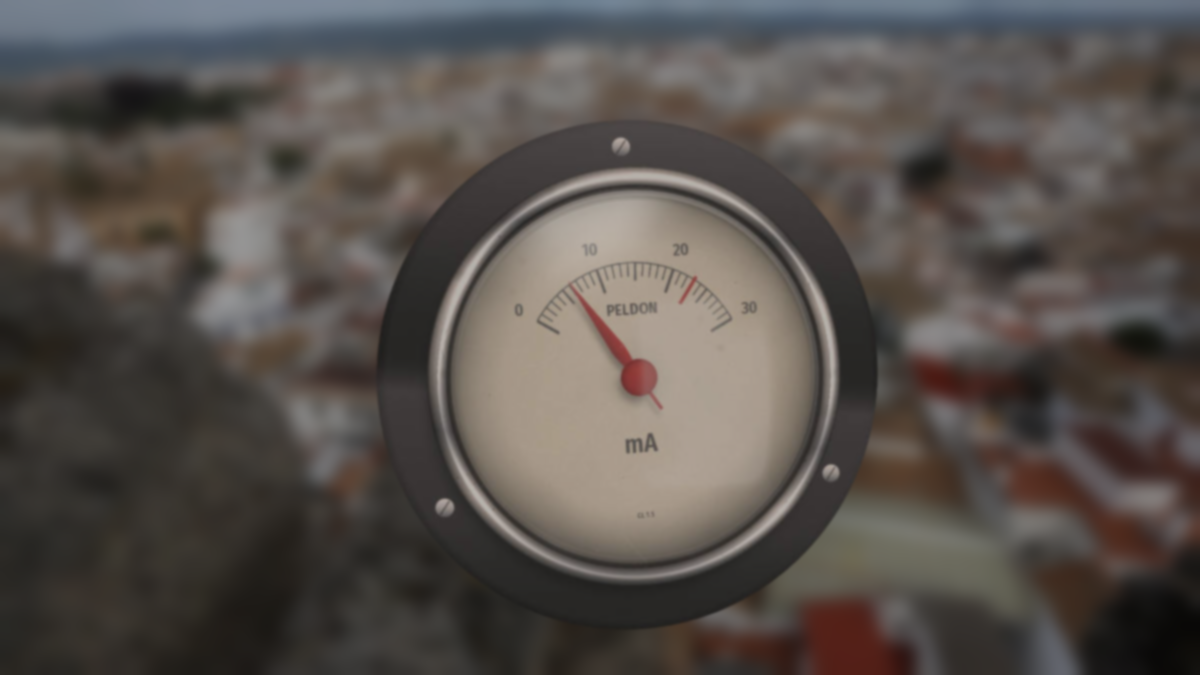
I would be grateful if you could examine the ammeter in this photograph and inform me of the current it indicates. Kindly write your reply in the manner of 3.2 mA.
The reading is 6 mA
